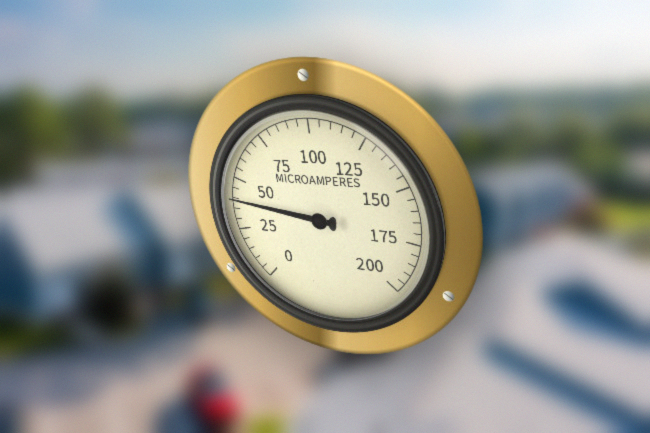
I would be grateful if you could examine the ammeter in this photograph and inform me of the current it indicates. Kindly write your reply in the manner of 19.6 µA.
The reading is 40 µA
